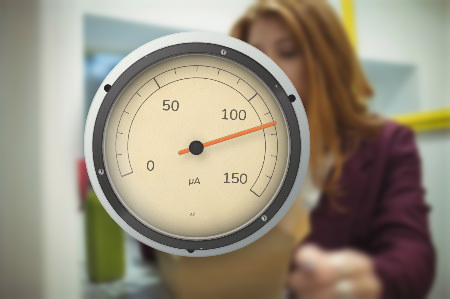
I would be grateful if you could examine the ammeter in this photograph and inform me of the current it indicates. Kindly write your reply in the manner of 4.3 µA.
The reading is 115 µA
